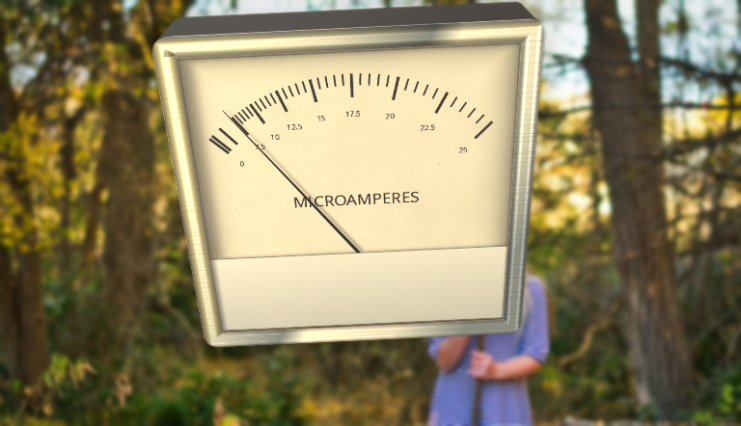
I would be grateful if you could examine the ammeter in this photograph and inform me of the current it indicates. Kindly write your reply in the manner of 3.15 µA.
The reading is 7.5 µA
